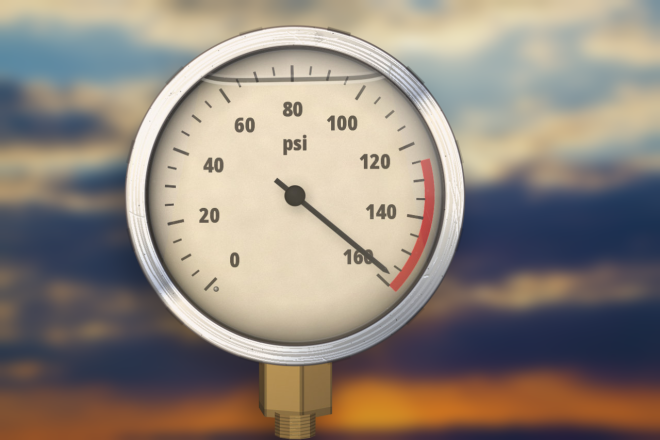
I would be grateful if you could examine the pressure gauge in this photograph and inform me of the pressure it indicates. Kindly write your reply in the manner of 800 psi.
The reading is 157.5 psi
